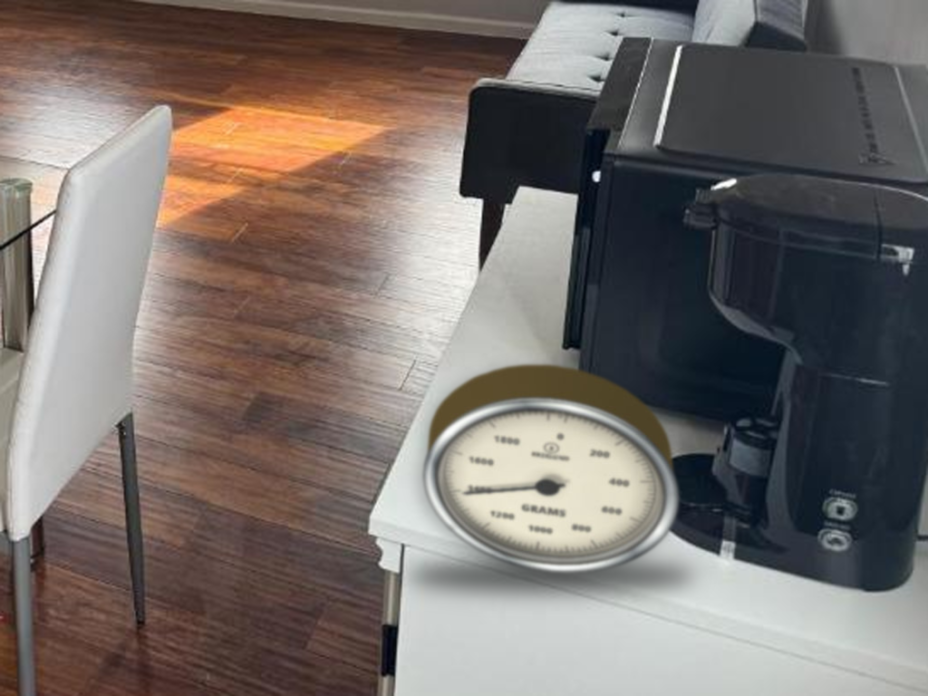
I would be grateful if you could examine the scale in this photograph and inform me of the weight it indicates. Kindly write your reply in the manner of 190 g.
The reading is 1400 g
